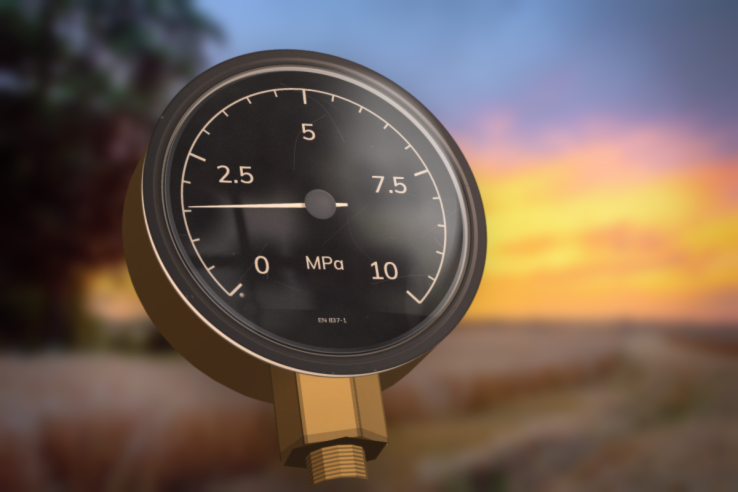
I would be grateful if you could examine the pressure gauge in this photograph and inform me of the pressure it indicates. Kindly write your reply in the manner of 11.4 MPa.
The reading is 1.5 MPa
